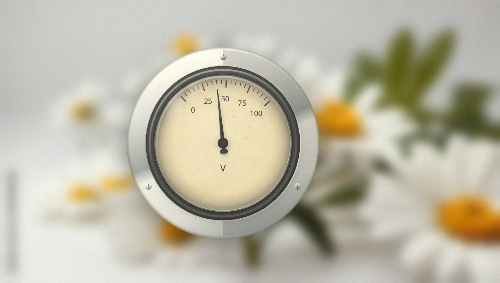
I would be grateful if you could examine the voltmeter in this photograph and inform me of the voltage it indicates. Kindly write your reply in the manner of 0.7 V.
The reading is 40 V
